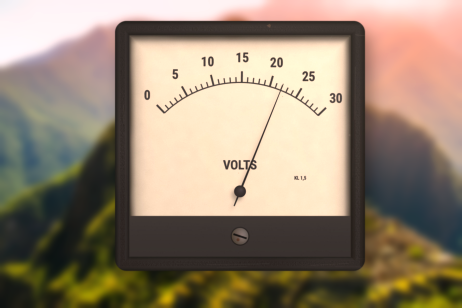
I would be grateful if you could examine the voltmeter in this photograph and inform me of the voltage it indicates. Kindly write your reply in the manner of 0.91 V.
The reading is 22 V
